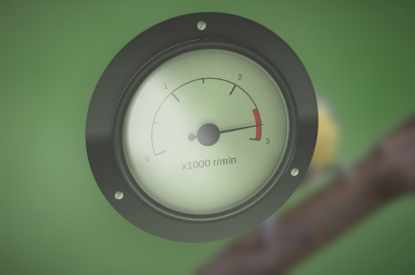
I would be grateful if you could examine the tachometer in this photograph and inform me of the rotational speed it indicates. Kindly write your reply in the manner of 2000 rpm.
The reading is 2750 rpm
